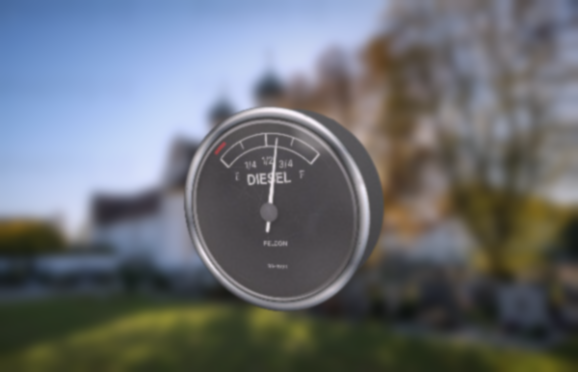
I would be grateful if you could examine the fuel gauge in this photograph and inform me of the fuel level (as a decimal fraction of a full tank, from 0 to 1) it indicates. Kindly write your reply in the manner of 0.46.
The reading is 0.625
